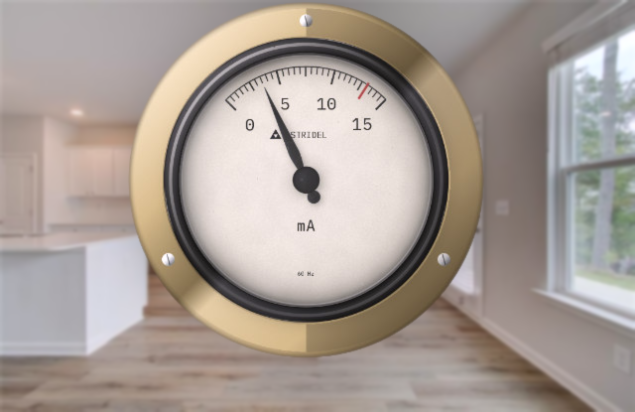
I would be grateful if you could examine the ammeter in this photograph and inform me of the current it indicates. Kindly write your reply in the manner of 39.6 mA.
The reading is 3.5 mA
